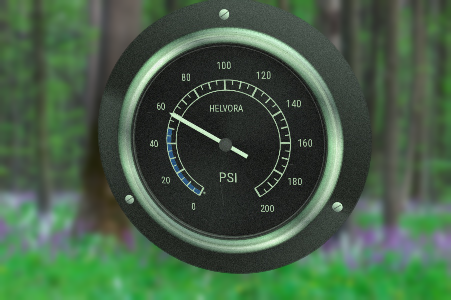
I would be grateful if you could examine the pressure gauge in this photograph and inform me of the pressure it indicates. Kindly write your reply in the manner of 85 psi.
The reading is 60 psi
